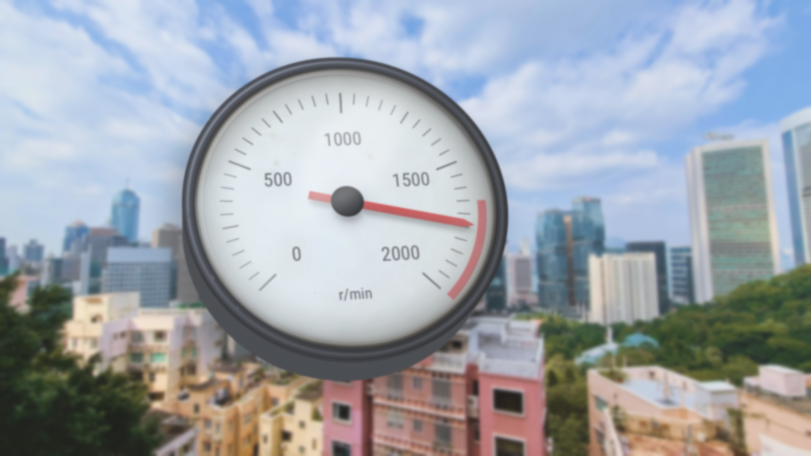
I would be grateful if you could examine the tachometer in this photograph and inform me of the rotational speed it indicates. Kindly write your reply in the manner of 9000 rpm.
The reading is 1750 rpm
